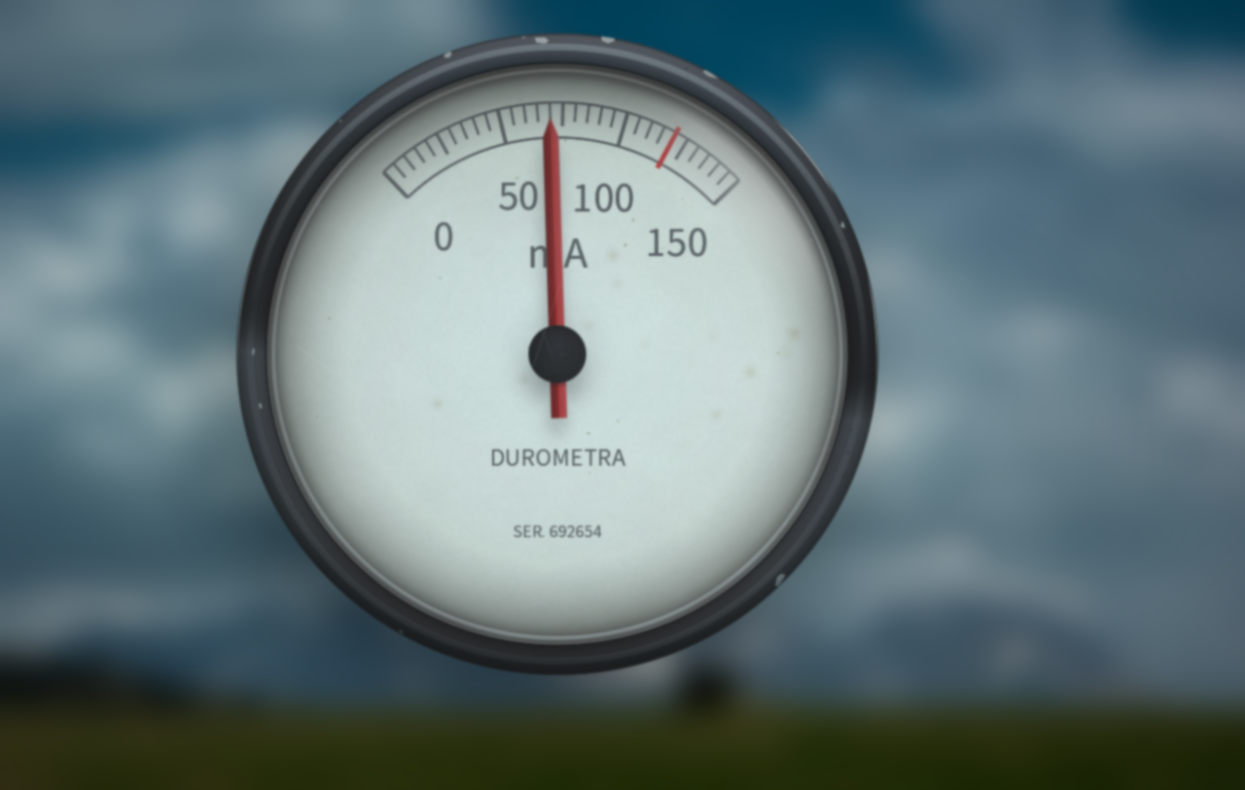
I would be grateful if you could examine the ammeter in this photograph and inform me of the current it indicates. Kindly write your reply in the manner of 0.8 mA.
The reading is 70 mA
